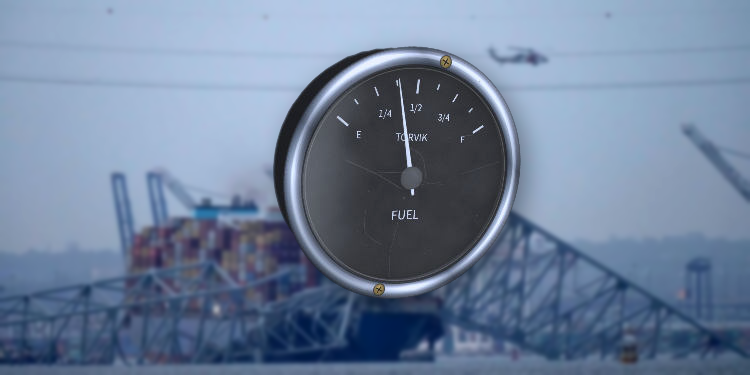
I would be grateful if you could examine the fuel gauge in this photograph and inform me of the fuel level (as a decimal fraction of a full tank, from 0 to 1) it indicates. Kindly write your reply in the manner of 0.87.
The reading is 0.375
